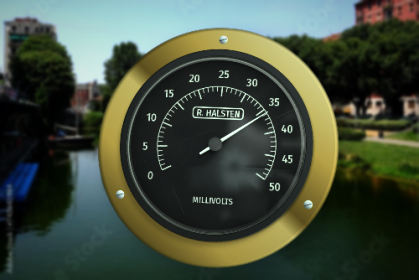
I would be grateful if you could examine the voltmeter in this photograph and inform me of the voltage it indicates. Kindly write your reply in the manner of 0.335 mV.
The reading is 36 mV
